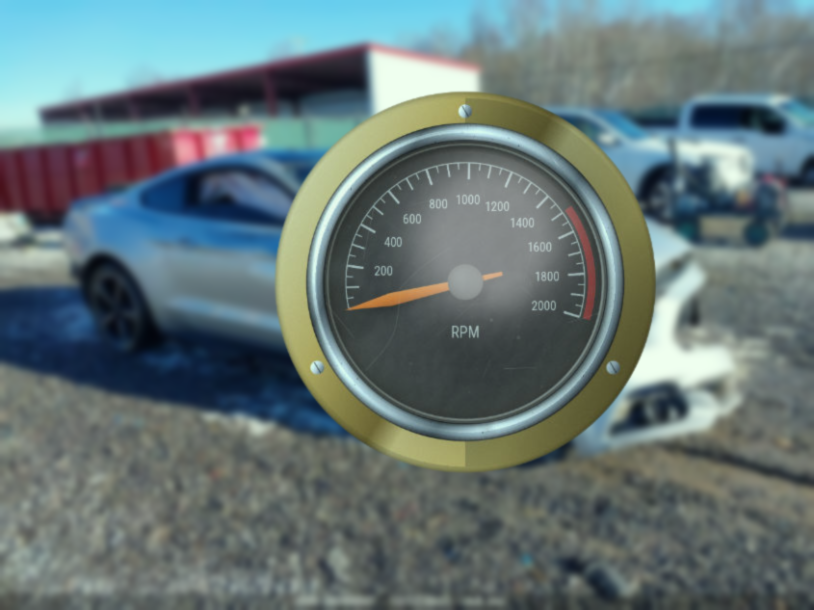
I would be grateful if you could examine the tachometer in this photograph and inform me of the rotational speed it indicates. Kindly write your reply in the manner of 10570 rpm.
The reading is 0 rpm
